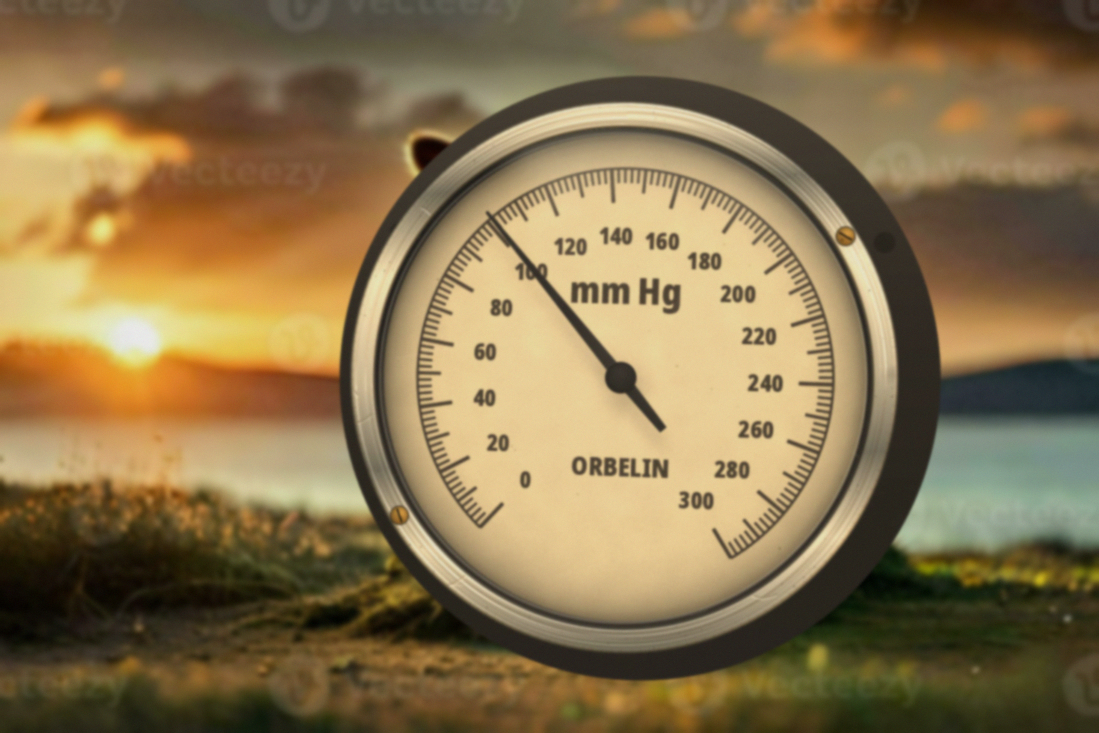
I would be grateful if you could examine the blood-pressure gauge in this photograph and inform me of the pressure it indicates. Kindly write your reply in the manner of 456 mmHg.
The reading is 102 mmHg
